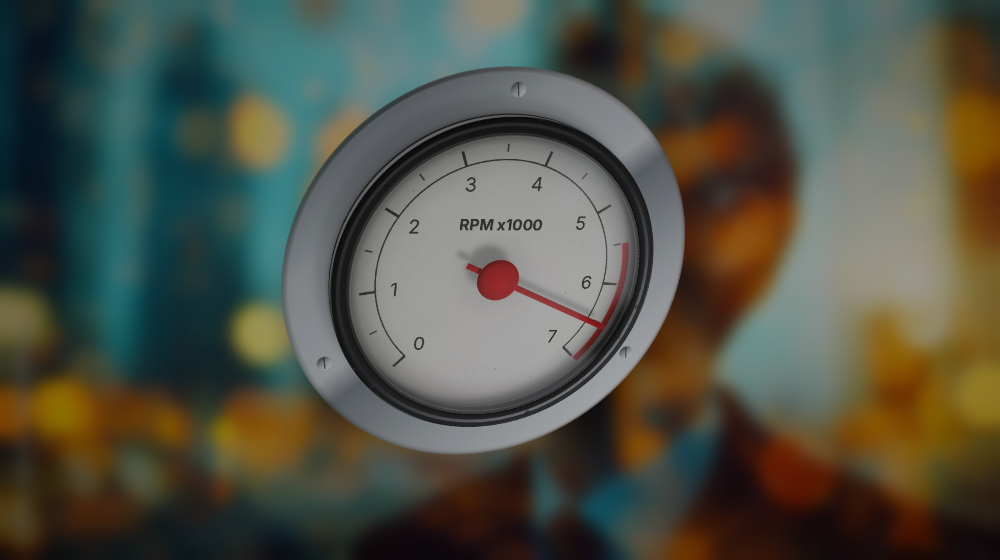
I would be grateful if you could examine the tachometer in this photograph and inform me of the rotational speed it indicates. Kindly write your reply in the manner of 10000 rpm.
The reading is 6500 rpm
